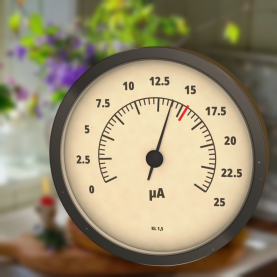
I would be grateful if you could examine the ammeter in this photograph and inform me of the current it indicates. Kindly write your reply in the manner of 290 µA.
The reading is 14 µA
